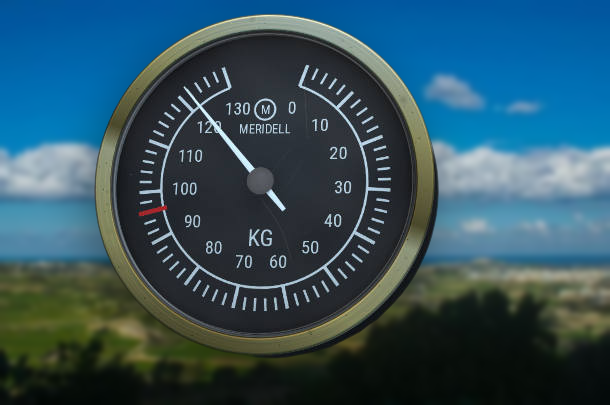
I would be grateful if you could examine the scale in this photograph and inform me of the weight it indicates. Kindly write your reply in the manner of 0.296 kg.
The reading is 122 kg
